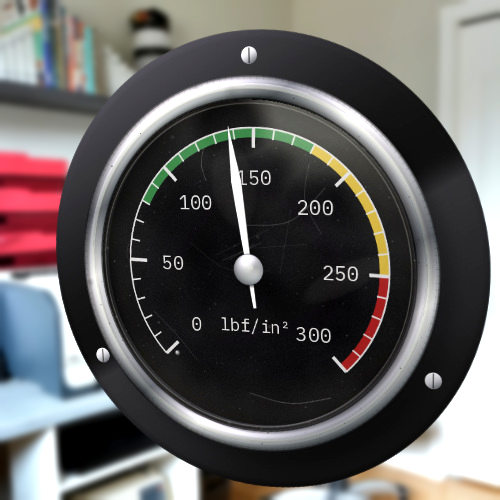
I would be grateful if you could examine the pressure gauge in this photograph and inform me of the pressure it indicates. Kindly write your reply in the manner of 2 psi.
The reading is 140 psi
